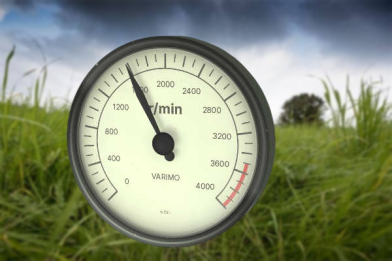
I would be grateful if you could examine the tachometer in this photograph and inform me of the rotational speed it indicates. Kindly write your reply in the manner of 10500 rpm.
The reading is 1600 rpm
